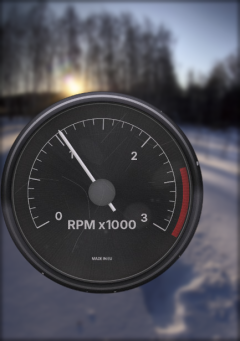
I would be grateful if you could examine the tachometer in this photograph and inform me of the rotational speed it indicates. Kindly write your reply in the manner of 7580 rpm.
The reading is 1050 rpm
